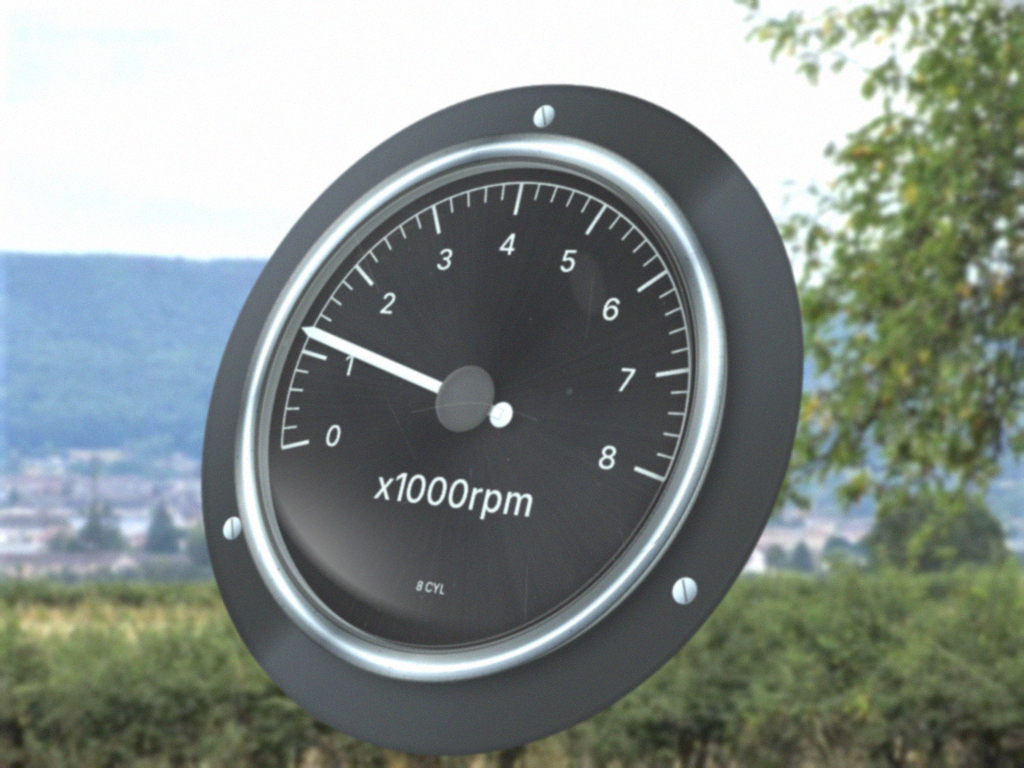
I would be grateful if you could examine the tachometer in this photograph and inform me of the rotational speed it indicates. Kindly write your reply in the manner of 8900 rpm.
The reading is 1200 rpm
